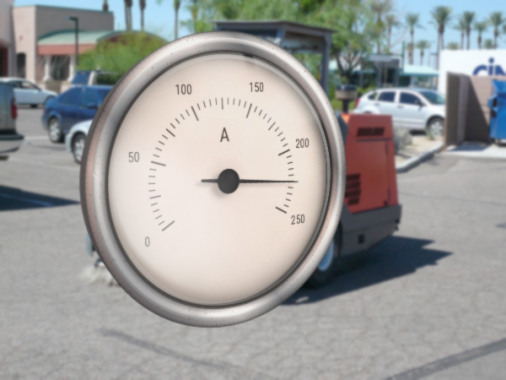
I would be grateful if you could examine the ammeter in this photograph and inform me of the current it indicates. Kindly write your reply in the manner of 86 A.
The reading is 225 A
